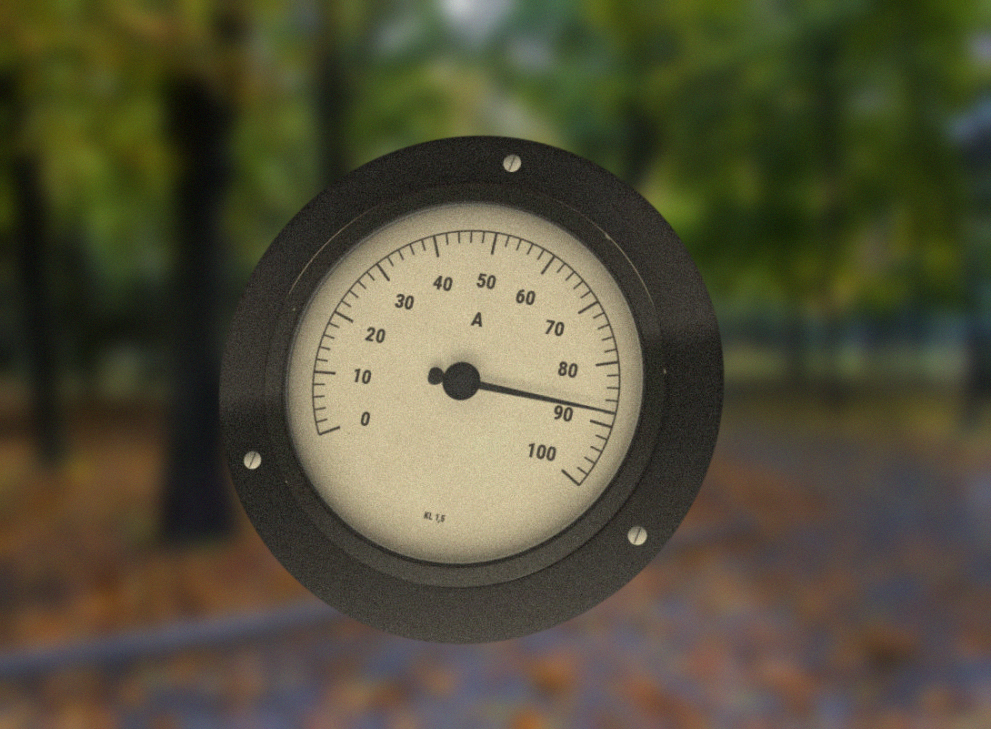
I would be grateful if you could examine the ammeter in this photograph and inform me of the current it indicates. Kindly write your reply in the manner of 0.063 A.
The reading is 88 A
